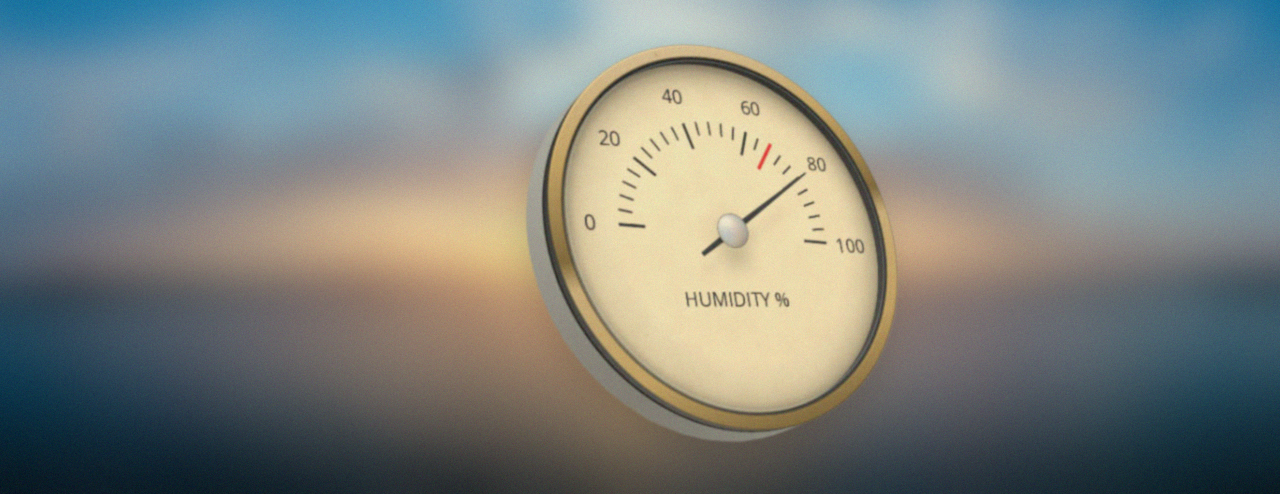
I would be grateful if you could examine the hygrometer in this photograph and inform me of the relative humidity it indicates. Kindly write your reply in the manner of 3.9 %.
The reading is 80 %
